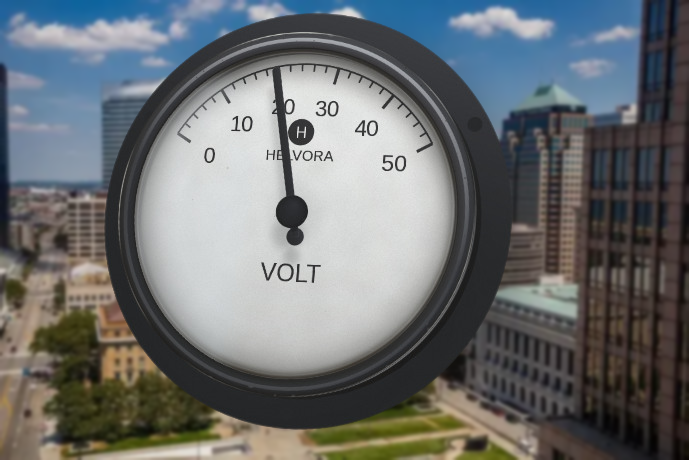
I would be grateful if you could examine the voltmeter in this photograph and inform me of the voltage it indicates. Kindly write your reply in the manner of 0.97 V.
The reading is 20 V
